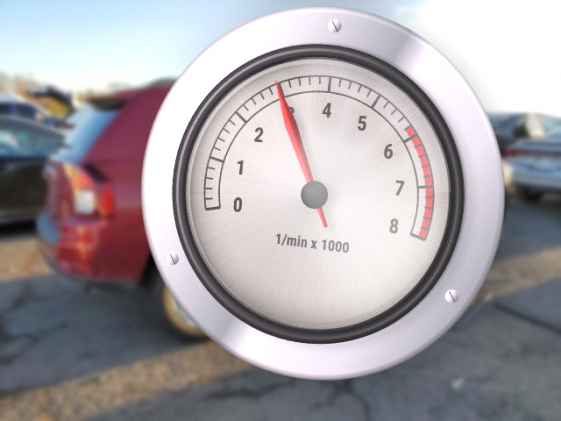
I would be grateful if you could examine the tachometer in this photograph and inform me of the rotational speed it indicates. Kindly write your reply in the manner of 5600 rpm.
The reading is 3000 rpm
